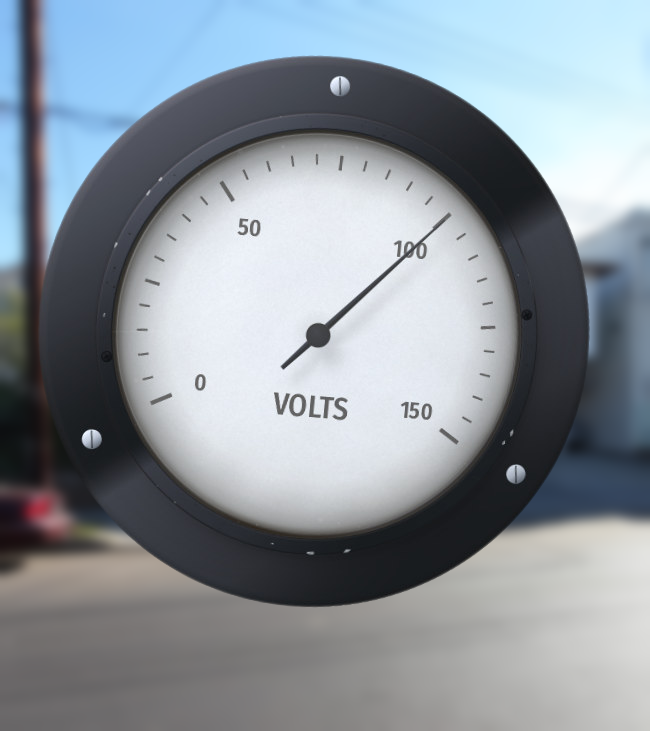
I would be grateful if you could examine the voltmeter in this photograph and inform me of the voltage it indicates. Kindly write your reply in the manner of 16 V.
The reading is 100 V
